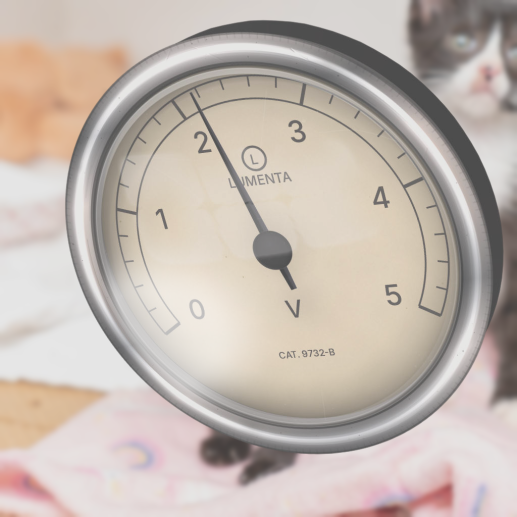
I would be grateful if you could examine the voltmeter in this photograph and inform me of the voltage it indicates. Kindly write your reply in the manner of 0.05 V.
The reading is 2.2 V
